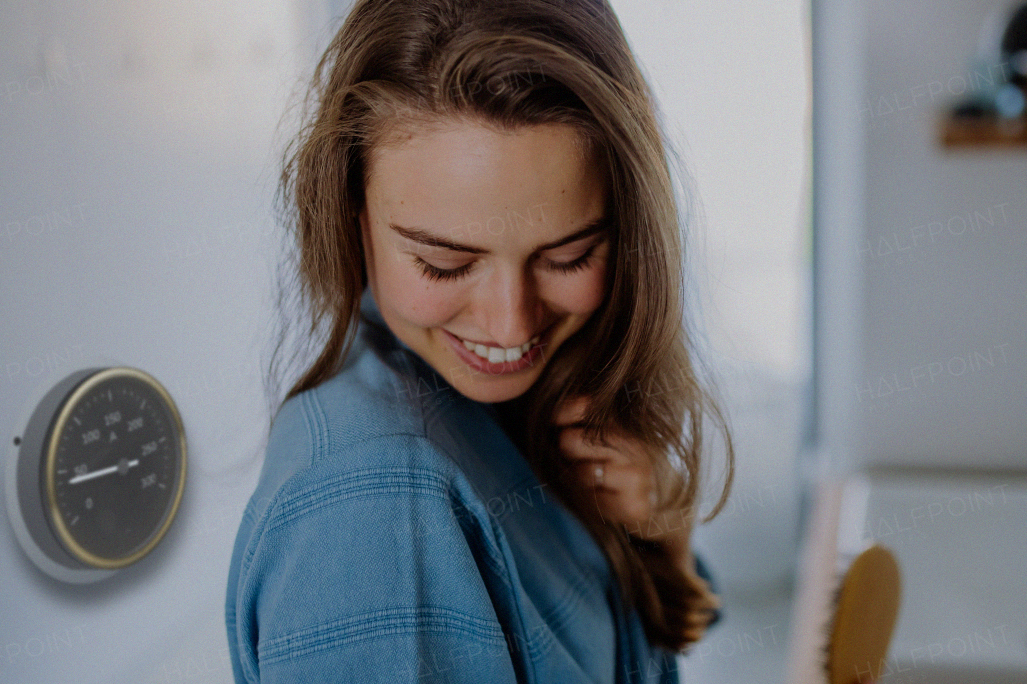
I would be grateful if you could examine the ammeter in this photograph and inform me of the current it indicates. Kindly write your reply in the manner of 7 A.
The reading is 40 A
